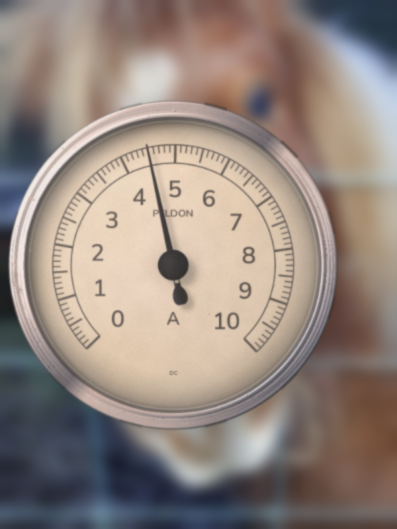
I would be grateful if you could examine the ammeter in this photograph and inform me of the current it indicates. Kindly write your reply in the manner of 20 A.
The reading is 4.5 A
